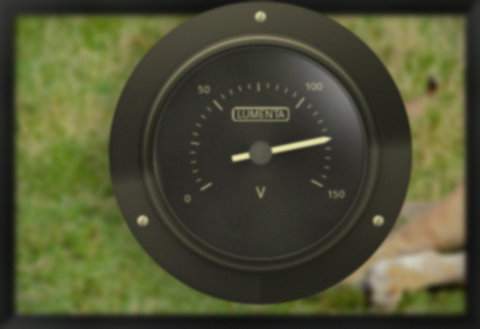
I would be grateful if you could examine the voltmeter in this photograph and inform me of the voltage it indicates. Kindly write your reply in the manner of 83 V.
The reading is 125 V
